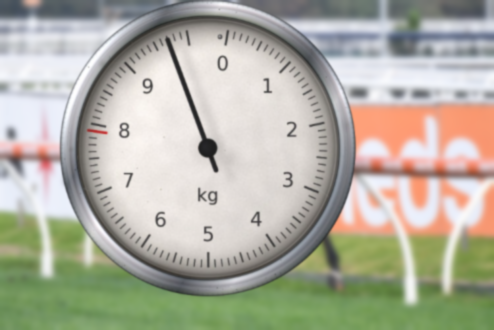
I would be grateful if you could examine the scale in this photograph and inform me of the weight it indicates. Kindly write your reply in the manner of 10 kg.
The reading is 9.7 kg
